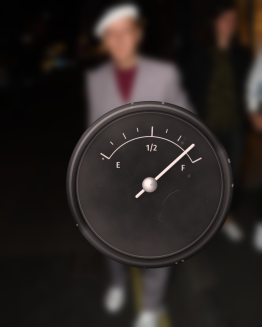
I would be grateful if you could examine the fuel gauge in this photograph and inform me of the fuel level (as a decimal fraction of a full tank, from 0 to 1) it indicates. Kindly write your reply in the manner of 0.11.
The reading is 0.875
